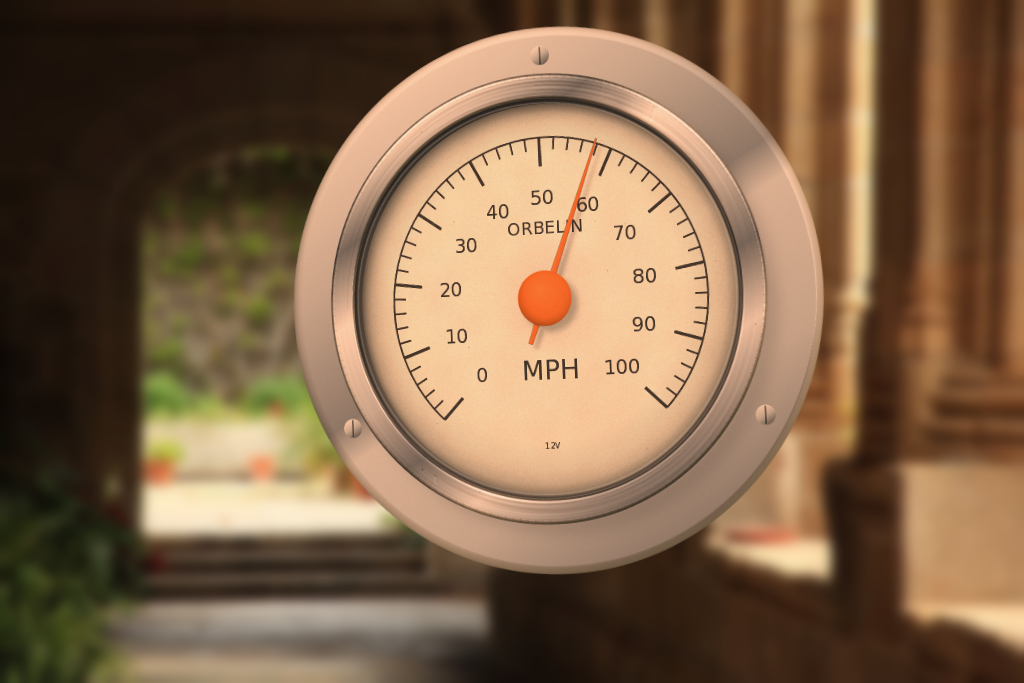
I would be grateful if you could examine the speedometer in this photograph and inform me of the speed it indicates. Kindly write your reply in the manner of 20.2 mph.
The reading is 58 mph
